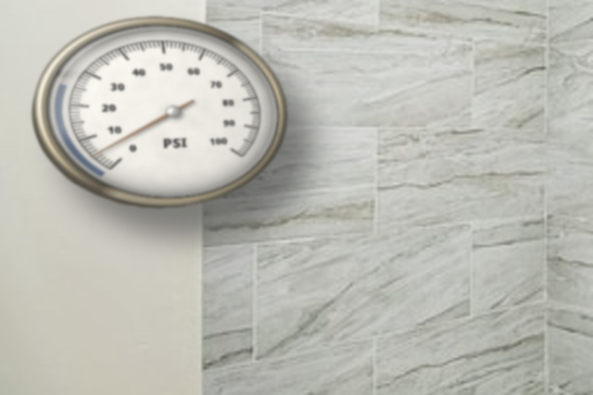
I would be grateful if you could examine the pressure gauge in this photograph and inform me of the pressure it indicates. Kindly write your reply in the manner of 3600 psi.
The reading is 5 psi
